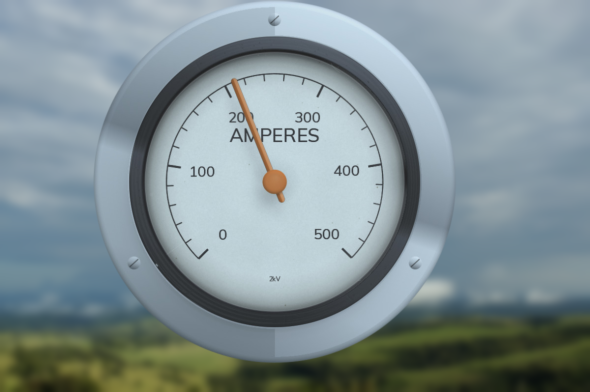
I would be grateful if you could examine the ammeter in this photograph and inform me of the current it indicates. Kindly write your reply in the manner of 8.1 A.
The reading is 210 A
